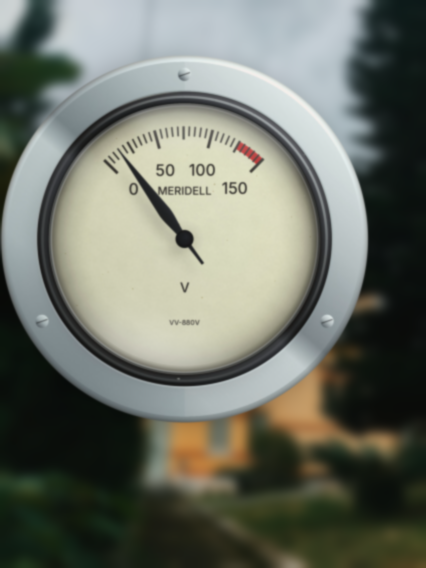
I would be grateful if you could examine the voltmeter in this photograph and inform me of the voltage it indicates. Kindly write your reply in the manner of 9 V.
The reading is 15 V
